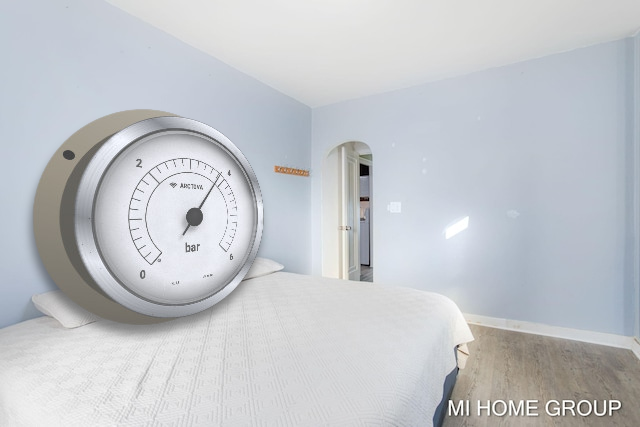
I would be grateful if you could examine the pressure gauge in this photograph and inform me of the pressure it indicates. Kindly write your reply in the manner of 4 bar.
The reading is 3.8 bar
